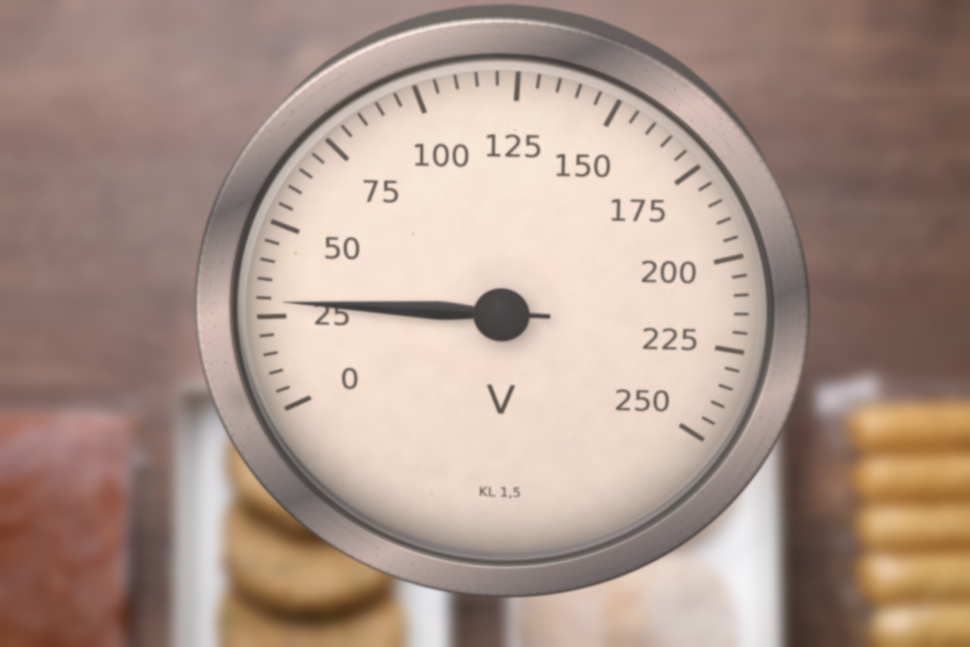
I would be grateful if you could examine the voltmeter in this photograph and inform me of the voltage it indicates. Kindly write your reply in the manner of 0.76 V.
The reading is 30 V
